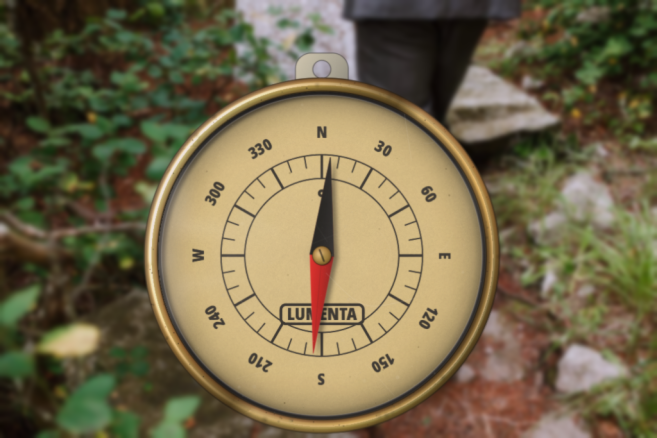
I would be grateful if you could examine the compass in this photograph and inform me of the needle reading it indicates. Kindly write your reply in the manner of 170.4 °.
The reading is 185 °
